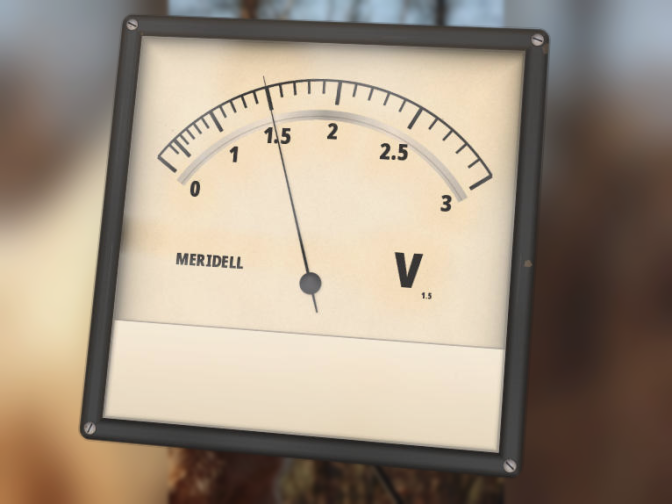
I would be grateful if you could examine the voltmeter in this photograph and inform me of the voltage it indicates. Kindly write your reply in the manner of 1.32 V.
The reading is 1.5 V
